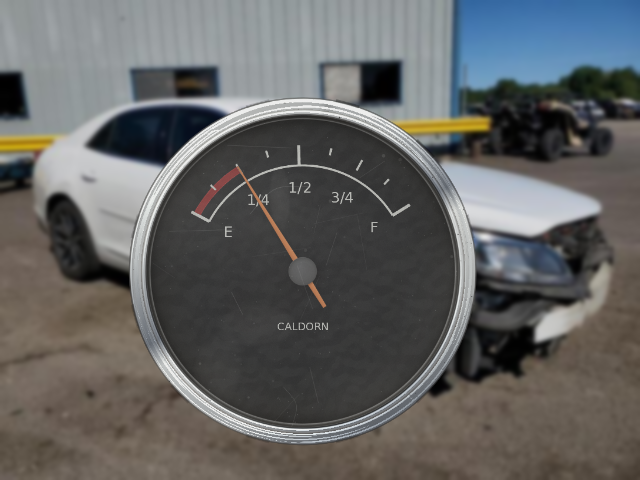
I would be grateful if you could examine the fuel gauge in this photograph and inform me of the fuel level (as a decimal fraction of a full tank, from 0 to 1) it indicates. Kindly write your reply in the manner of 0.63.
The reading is 0.25
